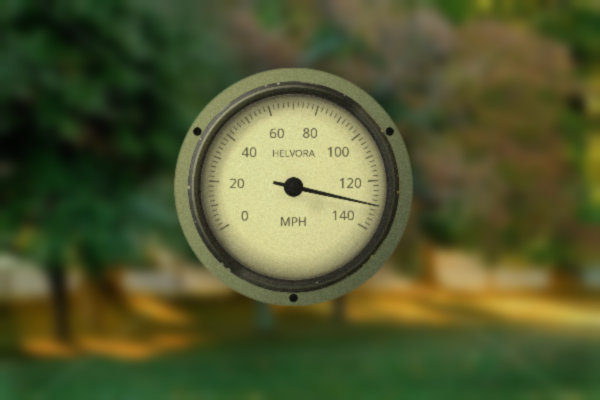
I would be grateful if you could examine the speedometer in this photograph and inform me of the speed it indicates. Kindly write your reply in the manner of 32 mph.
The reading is 130 mph
